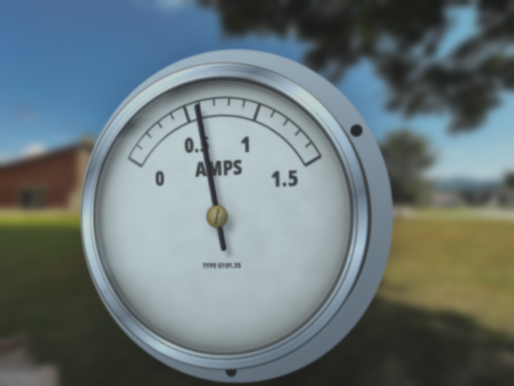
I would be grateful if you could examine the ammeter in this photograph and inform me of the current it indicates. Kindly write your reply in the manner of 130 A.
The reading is 0.6 A
